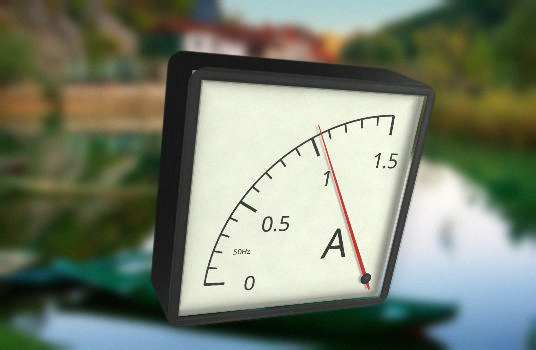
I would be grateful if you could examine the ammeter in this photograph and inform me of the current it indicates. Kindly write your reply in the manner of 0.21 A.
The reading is 1.05 A
